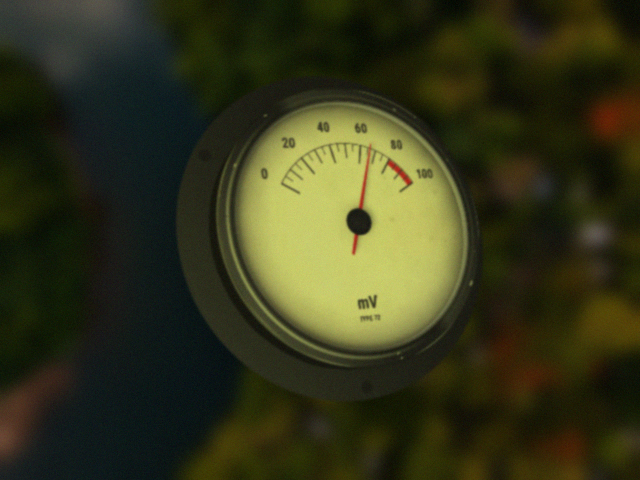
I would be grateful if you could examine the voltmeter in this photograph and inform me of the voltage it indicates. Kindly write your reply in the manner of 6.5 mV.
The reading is 65 mV
